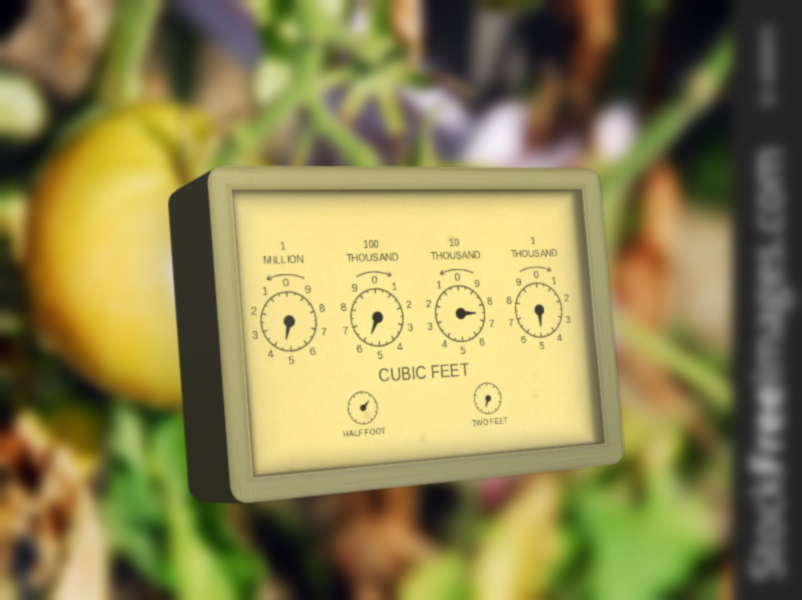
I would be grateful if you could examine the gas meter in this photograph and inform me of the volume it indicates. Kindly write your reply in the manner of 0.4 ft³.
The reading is 457500 ft³
